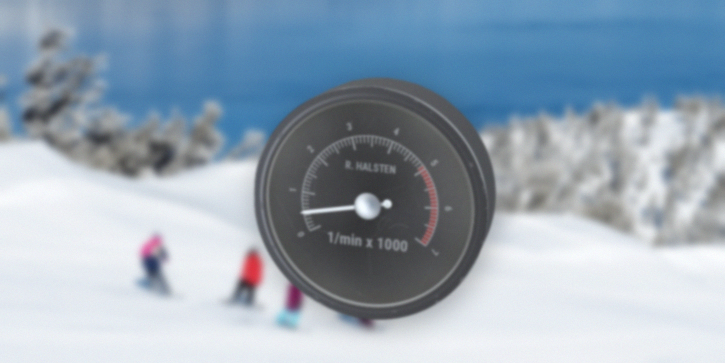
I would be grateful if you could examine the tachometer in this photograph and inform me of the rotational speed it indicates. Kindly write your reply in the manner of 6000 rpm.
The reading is 500 rpm
